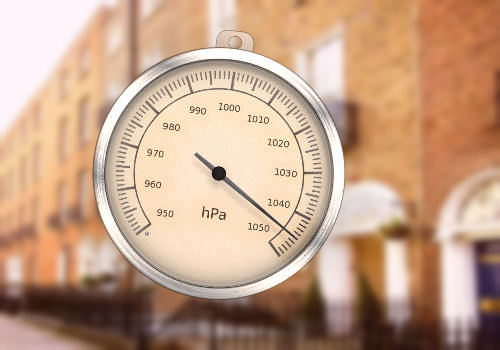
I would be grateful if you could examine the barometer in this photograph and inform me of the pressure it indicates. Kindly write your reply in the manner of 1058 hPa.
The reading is 1045 hPa
